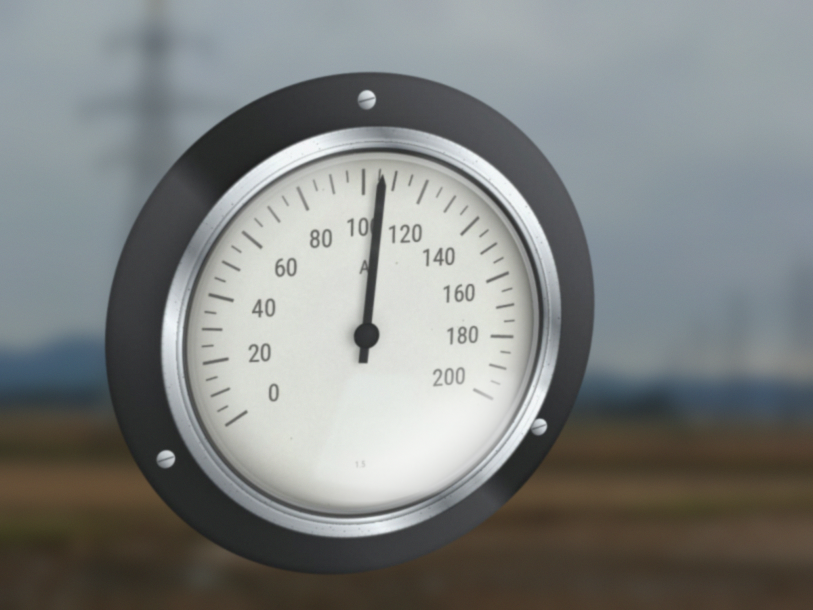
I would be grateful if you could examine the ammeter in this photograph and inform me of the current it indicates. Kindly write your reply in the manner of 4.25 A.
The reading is 105 A
